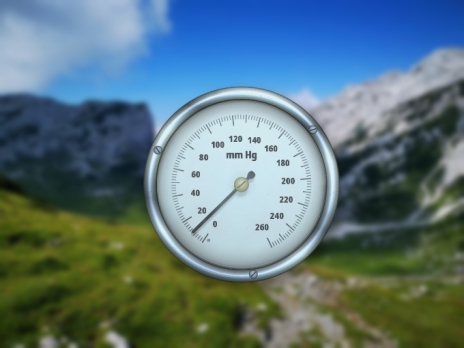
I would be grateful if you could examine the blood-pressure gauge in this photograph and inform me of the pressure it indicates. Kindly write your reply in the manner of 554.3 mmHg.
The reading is 10 mmHg
